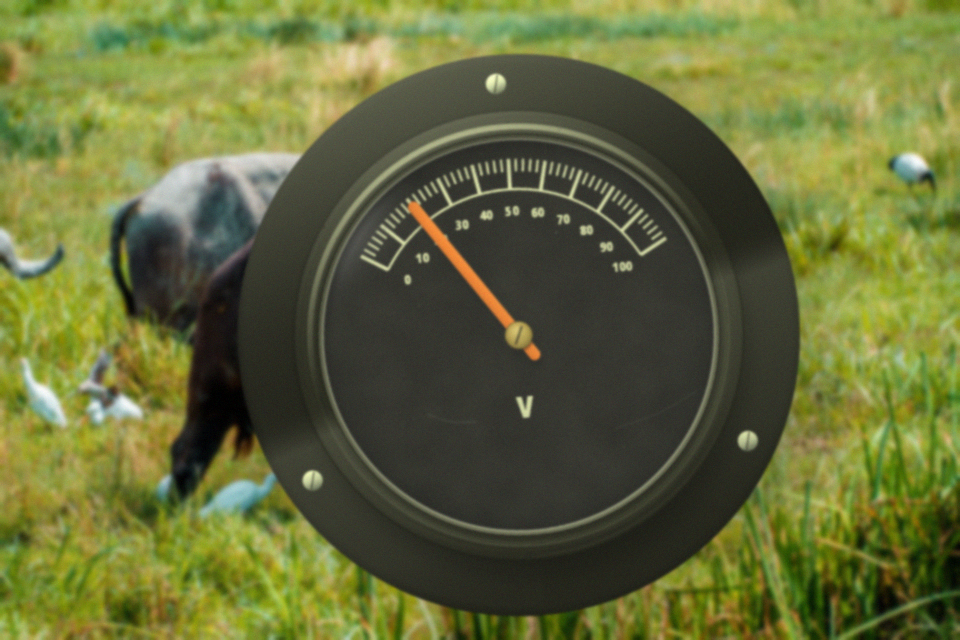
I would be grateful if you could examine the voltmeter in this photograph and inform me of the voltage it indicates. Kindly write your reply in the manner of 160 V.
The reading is 20 V
